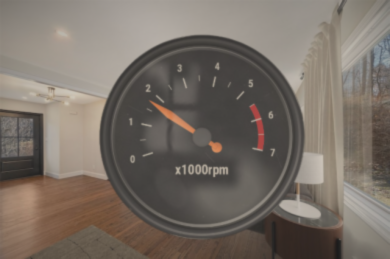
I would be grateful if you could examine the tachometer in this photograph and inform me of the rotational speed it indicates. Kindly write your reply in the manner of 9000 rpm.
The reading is 1750 rpm
